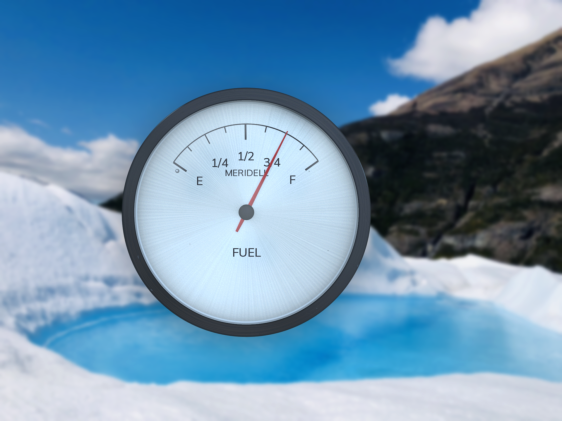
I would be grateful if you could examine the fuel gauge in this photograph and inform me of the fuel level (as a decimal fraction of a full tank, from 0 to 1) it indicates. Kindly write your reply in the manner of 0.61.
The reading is 0.75
